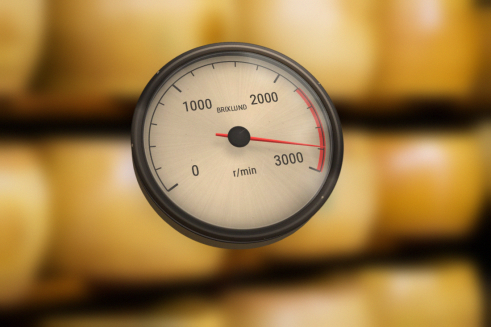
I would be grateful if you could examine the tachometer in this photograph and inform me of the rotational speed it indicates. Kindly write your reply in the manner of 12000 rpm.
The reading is 2800 rpm
